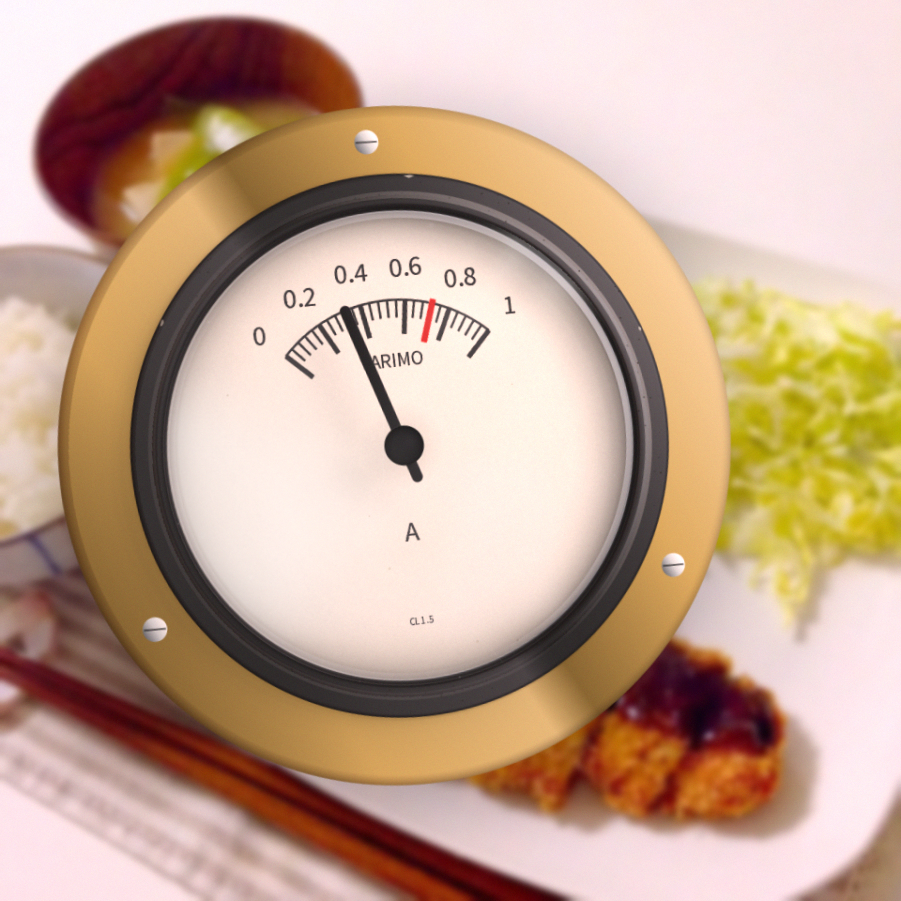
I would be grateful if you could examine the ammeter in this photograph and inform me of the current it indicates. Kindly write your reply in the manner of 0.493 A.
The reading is 0.32 A
